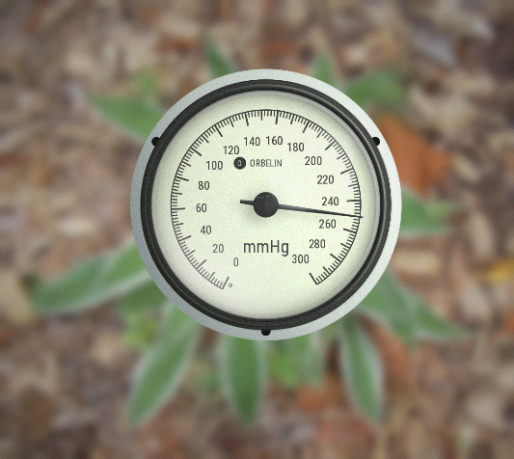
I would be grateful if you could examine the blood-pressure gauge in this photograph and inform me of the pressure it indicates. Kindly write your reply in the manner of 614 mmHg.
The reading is 250 mmHg
